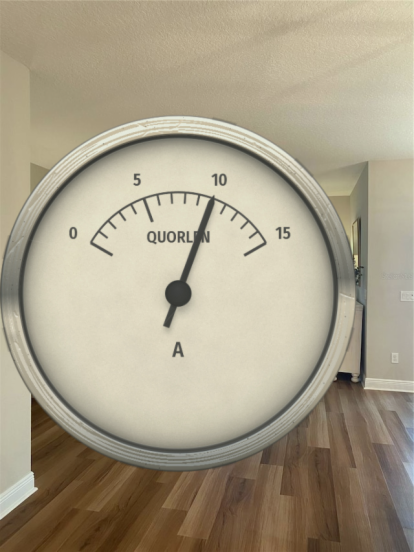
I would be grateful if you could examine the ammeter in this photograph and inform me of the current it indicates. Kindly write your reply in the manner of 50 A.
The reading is 10 A
